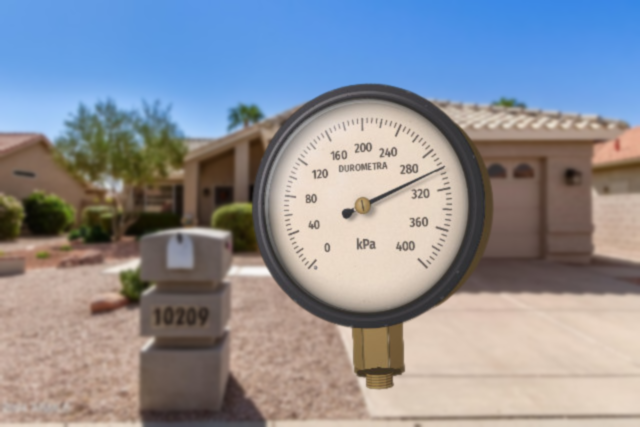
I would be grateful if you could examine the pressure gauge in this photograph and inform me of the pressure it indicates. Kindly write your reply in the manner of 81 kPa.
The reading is 300 kPa
